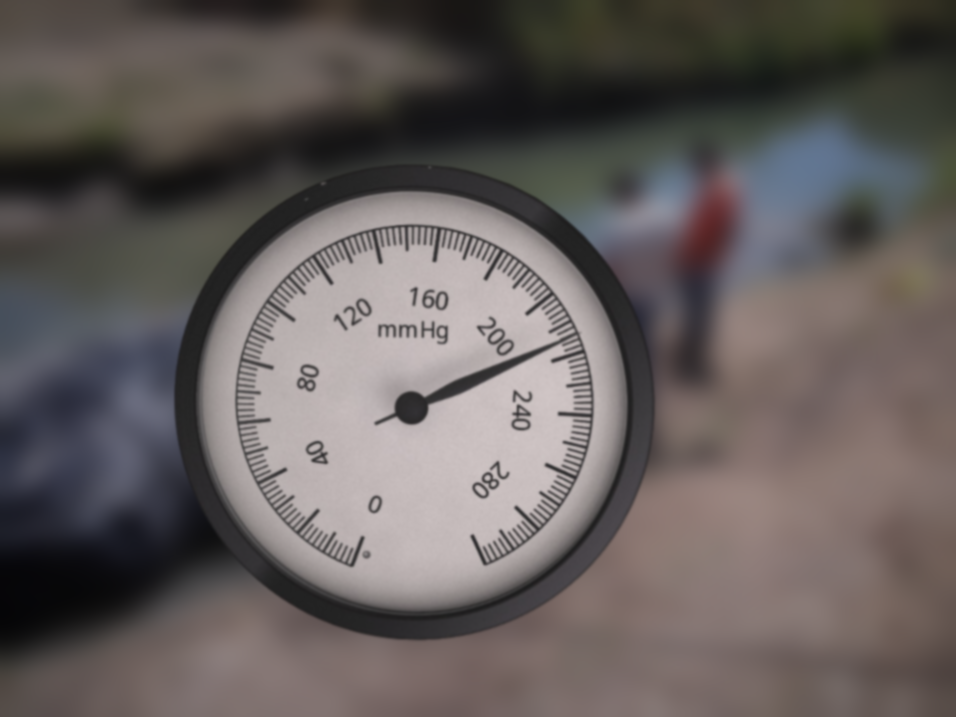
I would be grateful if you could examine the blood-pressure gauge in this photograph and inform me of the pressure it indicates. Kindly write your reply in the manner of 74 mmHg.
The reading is 214 mmHg
